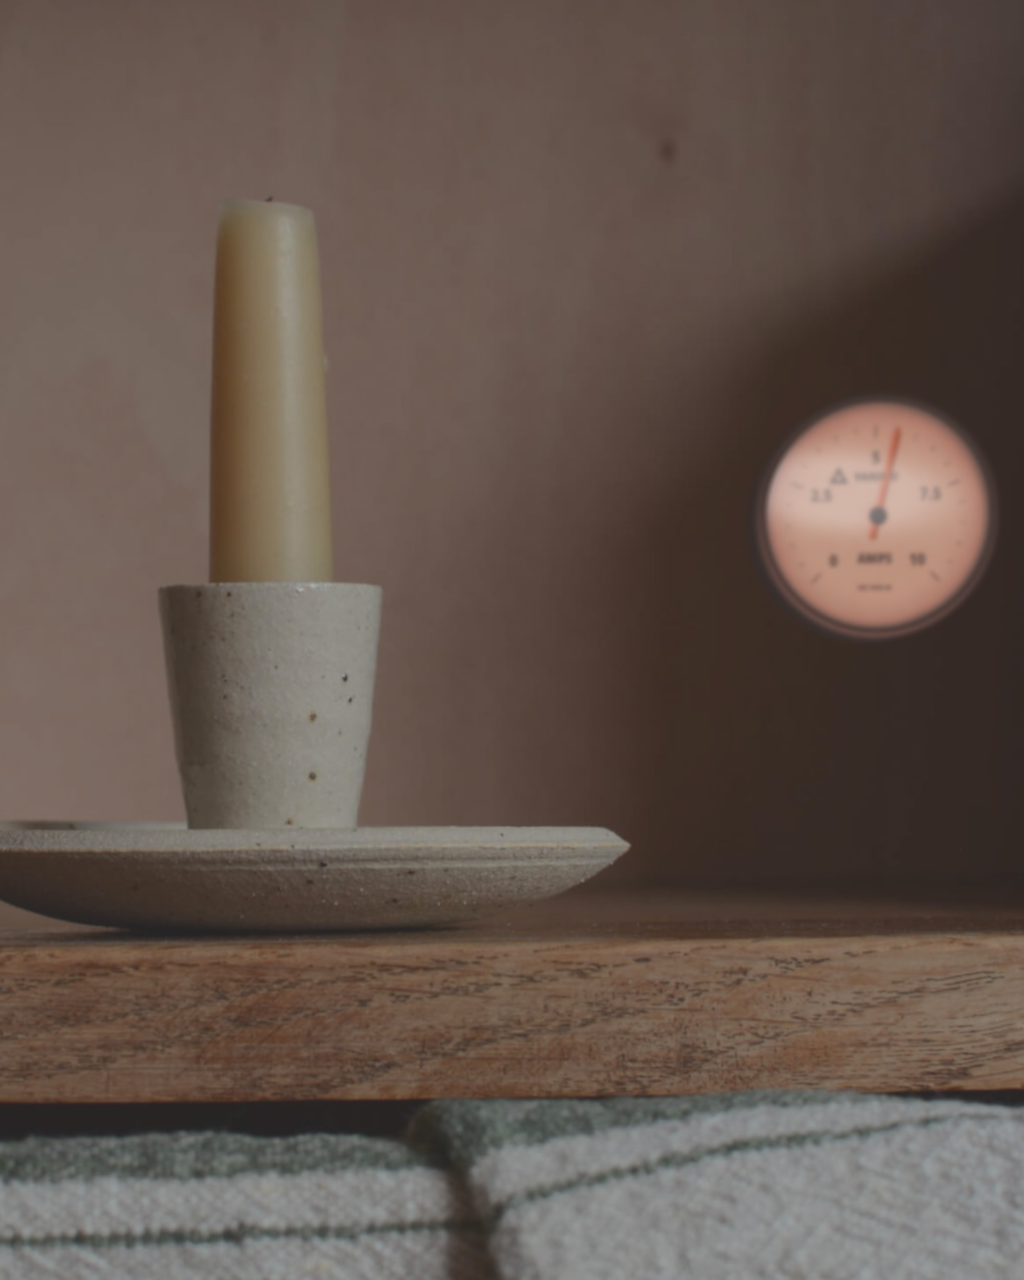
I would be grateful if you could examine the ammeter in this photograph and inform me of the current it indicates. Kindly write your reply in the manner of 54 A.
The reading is 5.5 A
